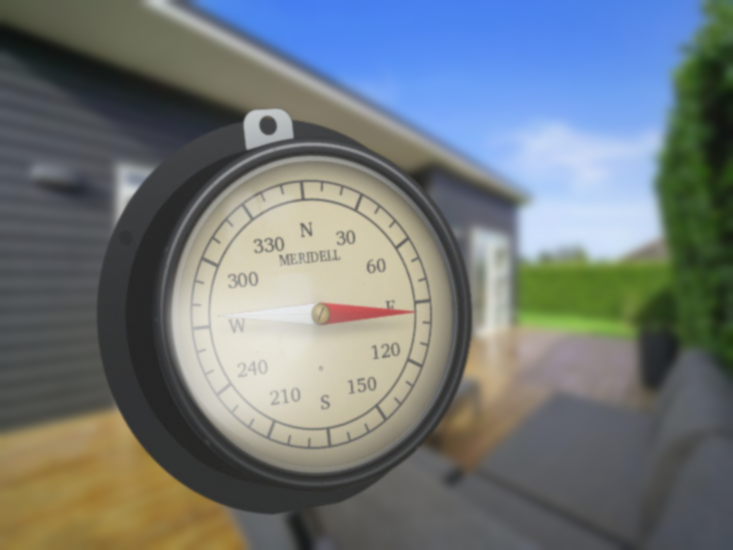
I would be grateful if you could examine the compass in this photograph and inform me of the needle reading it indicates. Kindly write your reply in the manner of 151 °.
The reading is 95 °
